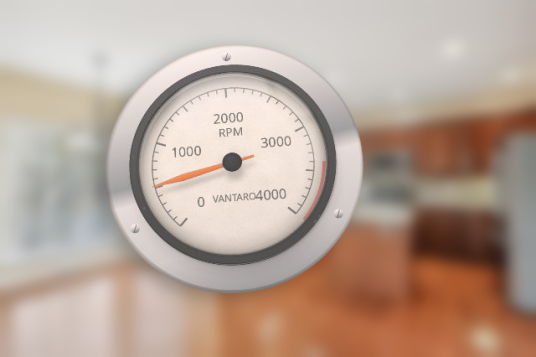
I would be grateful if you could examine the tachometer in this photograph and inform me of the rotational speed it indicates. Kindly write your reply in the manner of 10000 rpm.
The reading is 500 rpm
